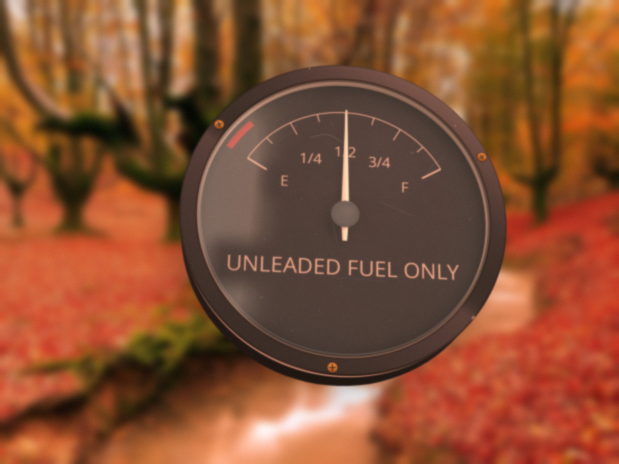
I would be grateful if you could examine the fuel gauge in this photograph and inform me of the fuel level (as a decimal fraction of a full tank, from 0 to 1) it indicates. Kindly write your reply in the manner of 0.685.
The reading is 0.5
